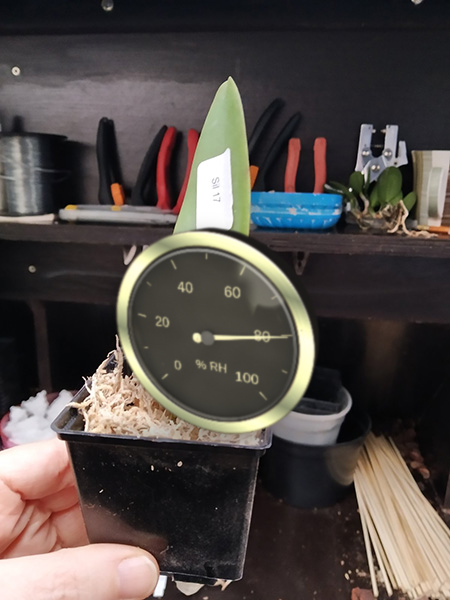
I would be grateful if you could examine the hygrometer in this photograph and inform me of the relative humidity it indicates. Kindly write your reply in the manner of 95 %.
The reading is 80 %
